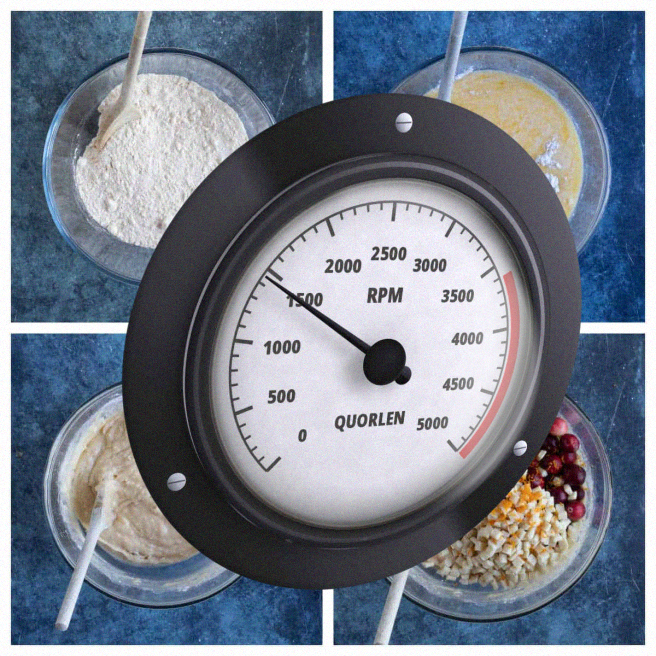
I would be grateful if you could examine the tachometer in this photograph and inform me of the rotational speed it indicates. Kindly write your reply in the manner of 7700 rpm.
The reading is 1450 rpm
